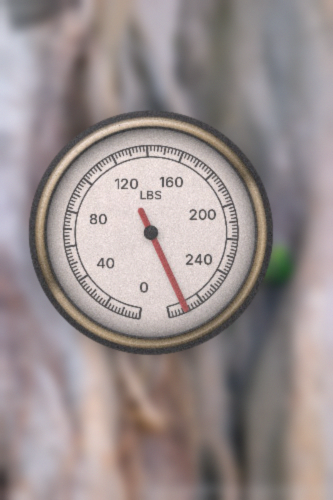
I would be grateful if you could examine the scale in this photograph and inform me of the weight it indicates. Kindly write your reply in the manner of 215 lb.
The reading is 270 lb
